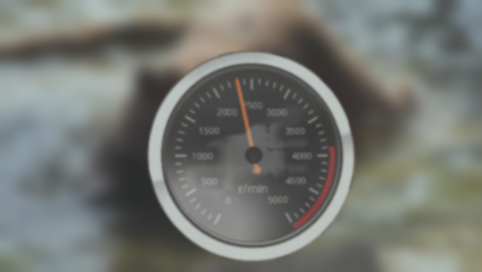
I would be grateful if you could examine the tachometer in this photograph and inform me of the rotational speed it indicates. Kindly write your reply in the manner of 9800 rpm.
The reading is 2300 rpm
